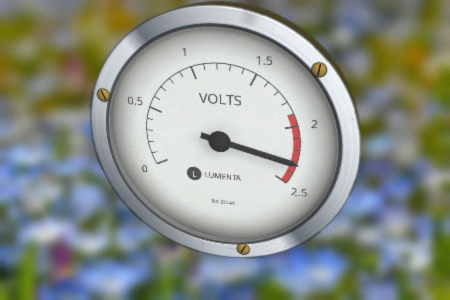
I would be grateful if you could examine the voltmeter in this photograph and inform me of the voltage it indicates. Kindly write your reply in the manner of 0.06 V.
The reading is 2.3 V
